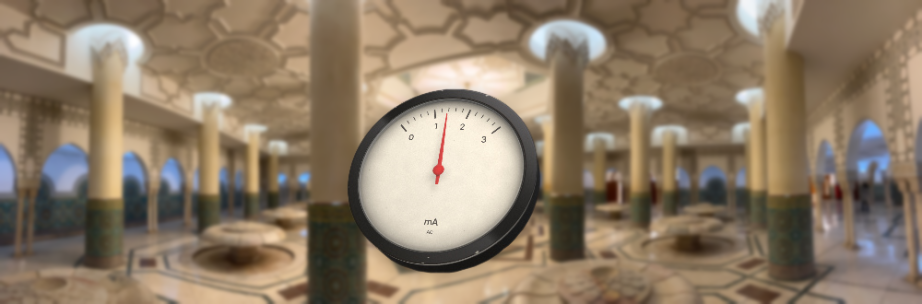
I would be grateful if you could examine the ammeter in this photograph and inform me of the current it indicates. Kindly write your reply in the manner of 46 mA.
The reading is 1.4 mA
